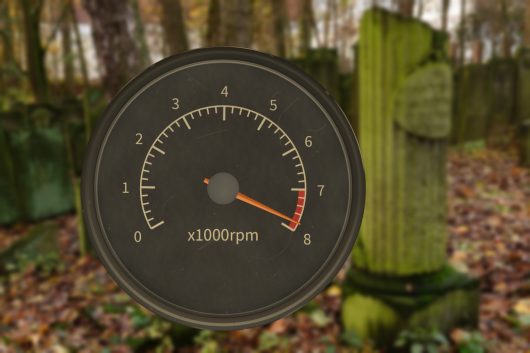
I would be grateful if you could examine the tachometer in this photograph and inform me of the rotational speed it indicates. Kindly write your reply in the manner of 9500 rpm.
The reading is 7800 rpm
